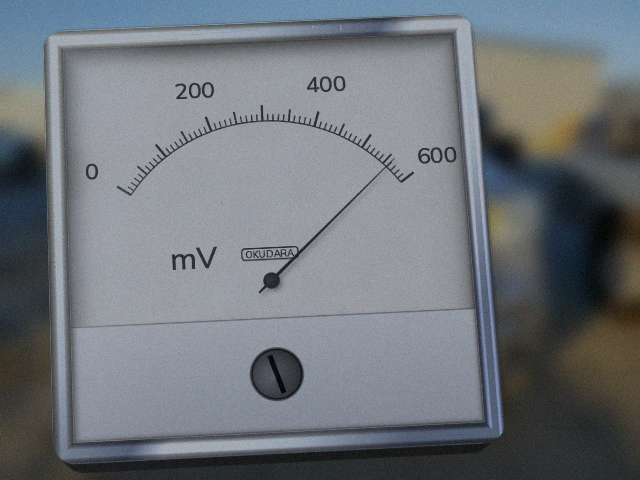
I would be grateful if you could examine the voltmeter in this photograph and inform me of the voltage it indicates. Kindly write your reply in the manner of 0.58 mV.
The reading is 560 mV
